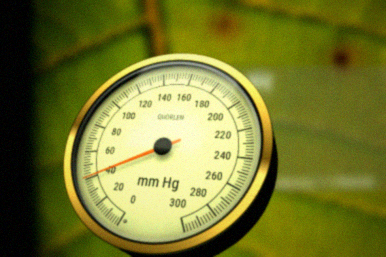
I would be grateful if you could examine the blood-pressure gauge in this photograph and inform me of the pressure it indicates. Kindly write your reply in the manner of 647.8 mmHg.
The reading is 40 mmHg
